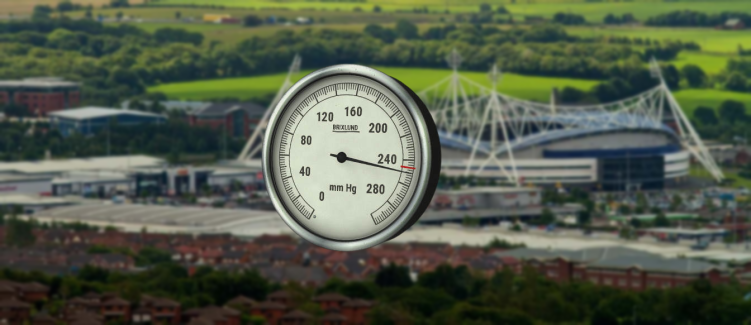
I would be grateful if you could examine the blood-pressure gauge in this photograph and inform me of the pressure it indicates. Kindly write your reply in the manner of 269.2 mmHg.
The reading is 250 mmHg
